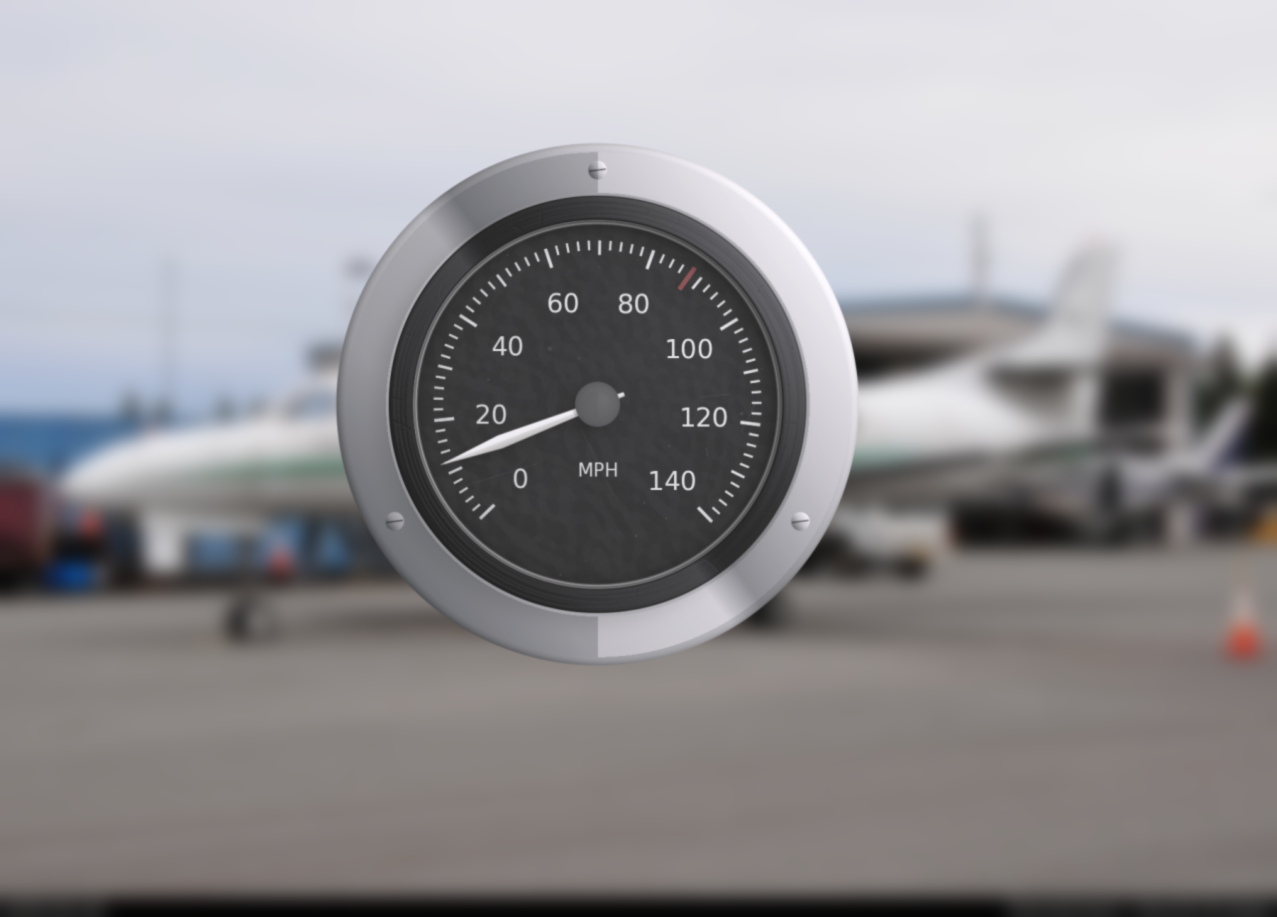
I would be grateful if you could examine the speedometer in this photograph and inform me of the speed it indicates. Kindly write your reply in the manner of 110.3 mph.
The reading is 12 mph
